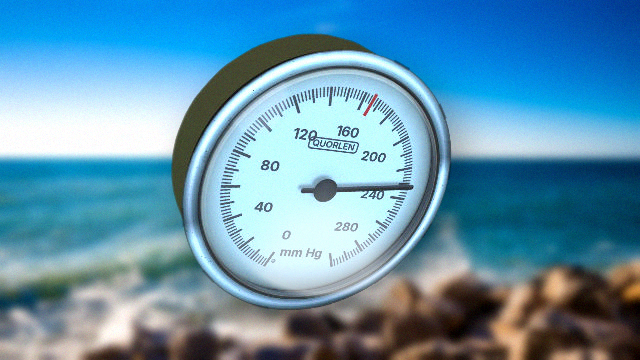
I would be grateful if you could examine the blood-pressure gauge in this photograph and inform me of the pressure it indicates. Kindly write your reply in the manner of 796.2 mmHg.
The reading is 230 mmHg
